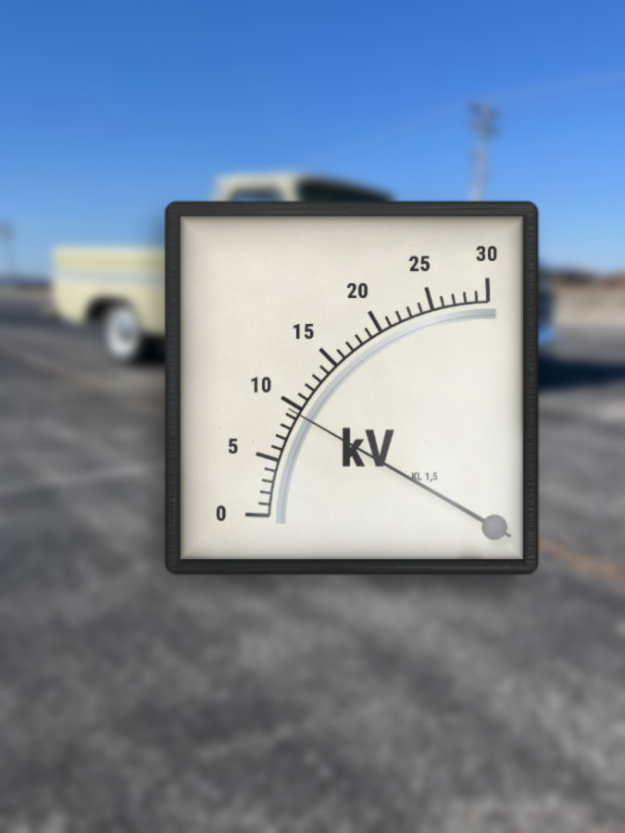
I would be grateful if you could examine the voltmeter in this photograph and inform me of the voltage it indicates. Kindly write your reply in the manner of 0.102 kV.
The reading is 9.5 kV
